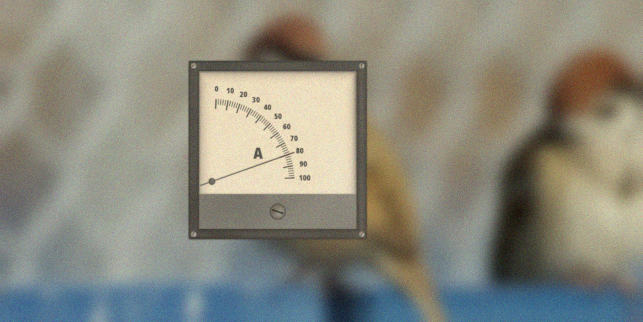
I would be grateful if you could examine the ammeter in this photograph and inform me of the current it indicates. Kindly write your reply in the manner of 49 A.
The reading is 80 A
